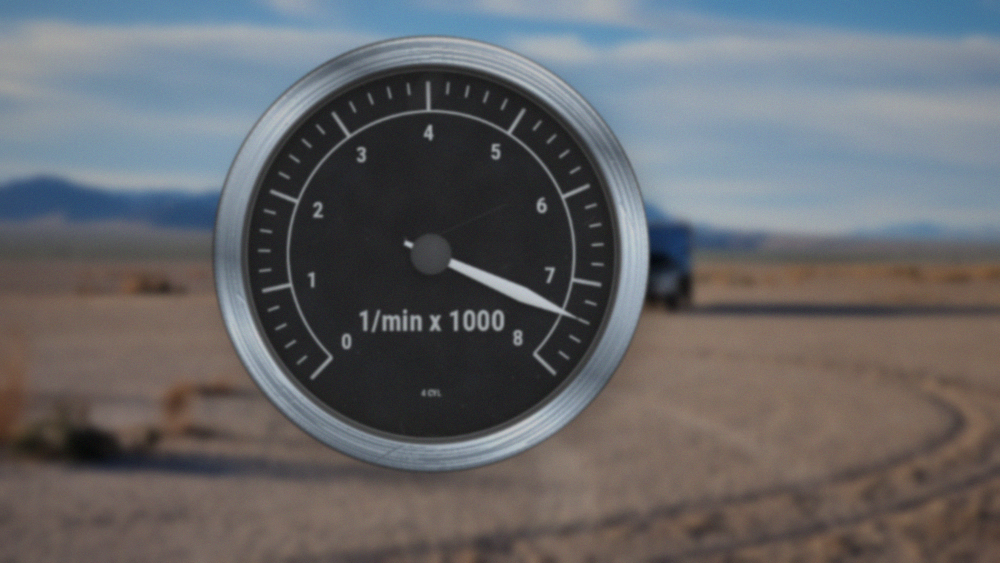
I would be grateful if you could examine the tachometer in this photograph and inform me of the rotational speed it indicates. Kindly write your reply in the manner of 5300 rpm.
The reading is 7400 rpm
